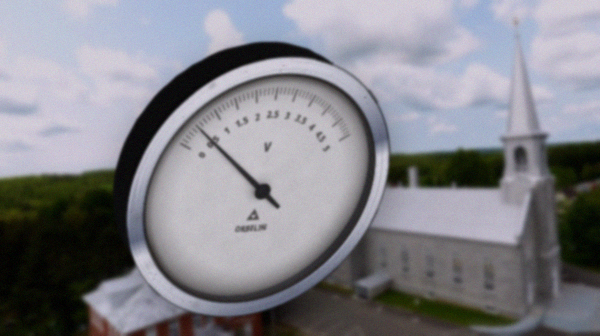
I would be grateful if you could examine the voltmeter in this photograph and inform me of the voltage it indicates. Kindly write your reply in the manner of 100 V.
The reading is 0.5 V
